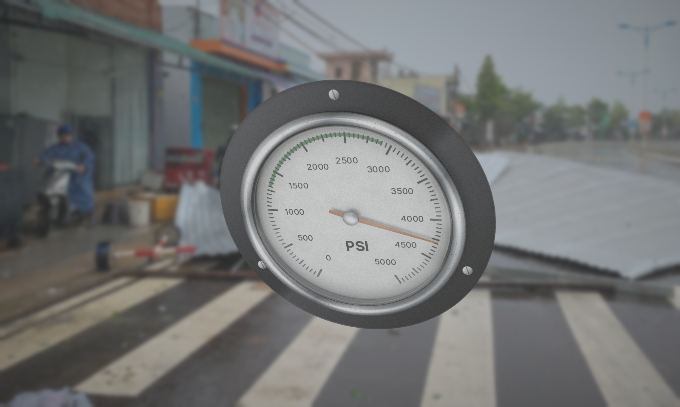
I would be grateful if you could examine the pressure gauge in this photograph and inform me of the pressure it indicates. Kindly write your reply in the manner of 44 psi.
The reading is 4250 psi
